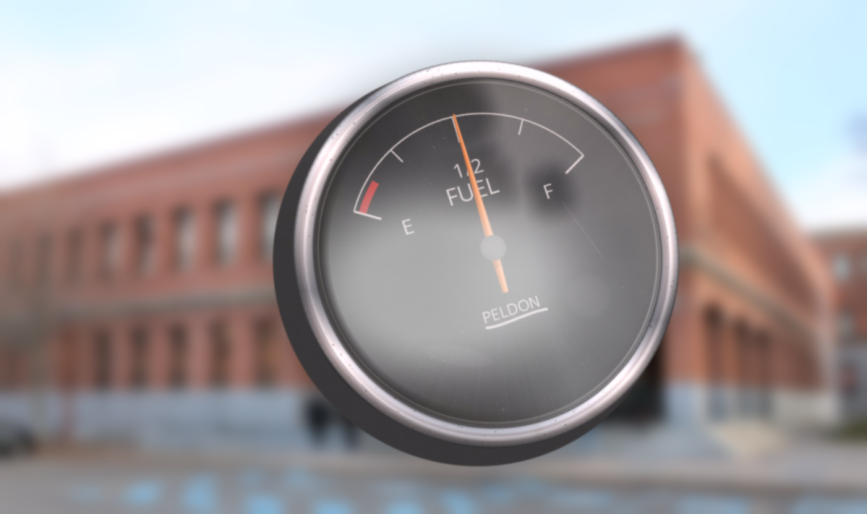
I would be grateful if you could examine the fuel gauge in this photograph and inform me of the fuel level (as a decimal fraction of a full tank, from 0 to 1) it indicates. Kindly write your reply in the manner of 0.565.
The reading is 0.5
